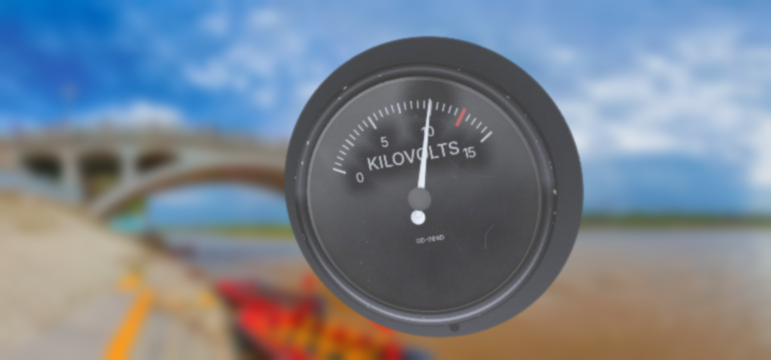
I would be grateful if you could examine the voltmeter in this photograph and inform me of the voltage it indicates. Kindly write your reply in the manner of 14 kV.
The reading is 10 kV
